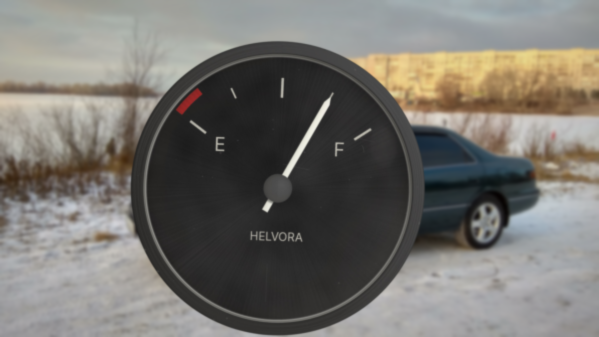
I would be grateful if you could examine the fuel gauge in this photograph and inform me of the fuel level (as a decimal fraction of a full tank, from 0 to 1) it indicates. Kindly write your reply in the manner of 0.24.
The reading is 0.75
